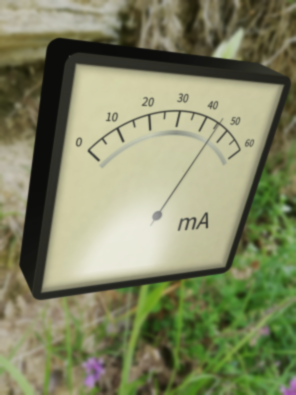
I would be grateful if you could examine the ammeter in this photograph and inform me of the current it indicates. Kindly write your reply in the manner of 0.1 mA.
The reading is 45 mA
